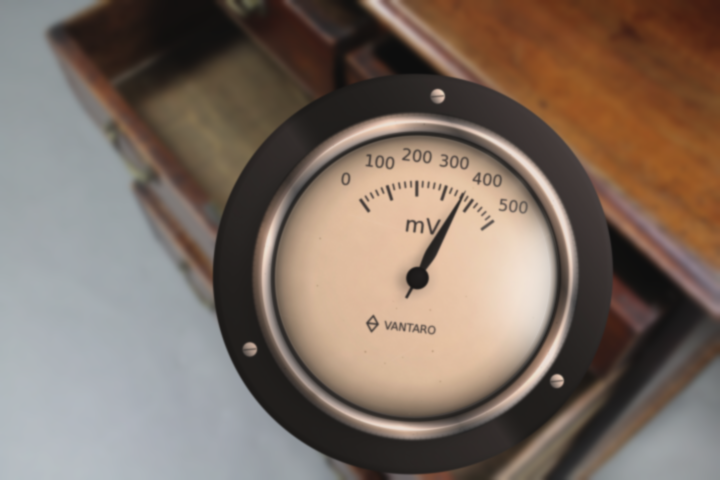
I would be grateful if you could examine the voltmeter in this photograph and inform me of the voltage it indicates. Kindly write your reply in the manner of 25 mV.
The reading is 360 mV
